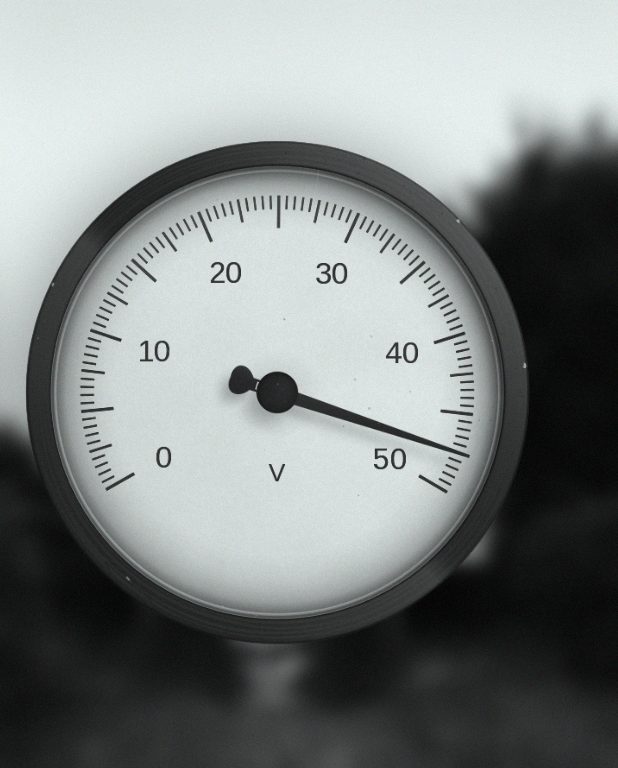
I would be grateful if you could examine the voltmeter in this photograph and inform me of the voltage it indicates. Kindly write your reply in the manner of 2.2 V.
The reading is 47.5 V
